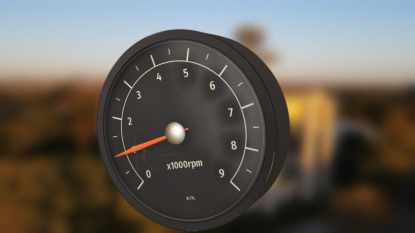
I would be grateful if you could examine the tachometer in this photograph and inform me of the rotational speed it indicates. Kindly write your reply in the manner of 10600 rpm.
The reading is 1000 rpm
